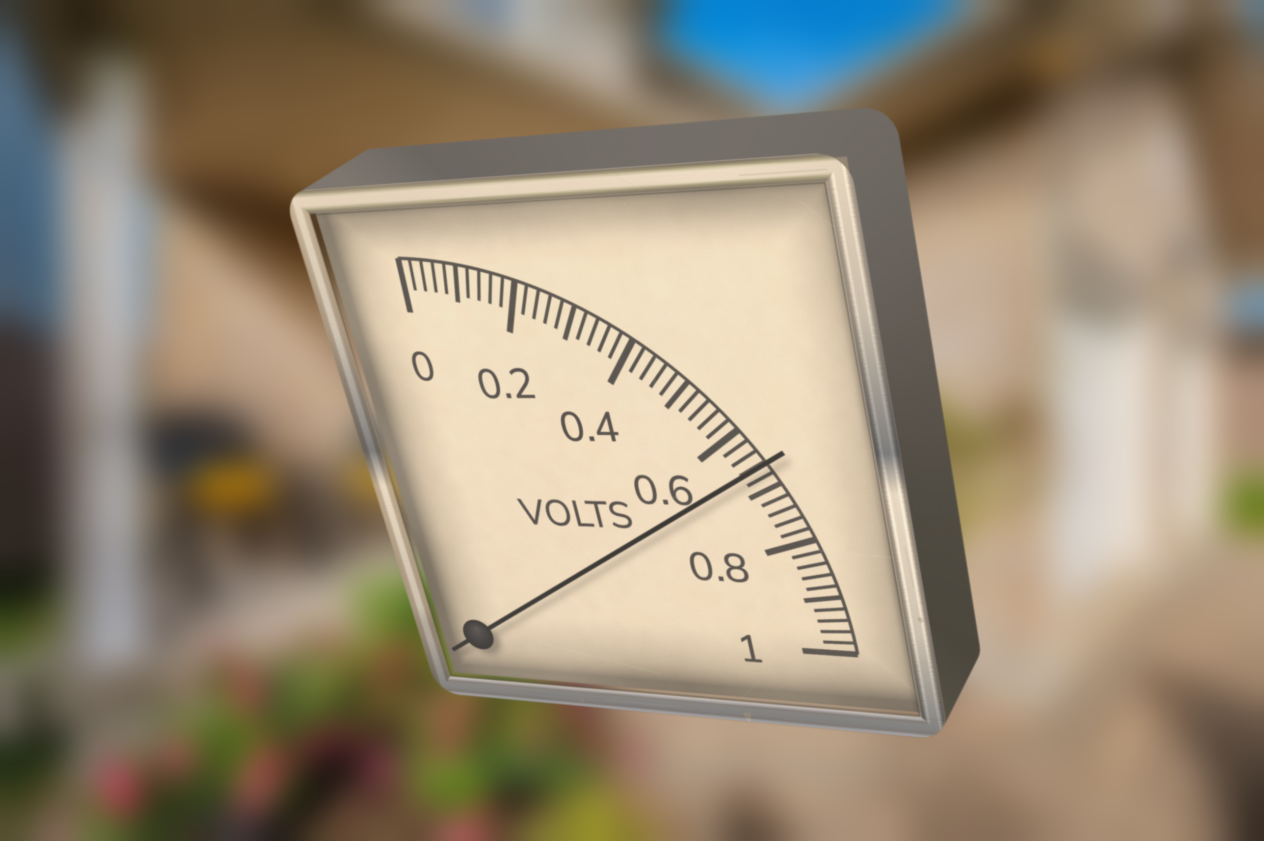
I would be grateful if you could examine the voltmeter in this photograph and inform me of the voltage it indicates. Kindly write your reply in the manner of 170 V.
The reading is 0.66 V
